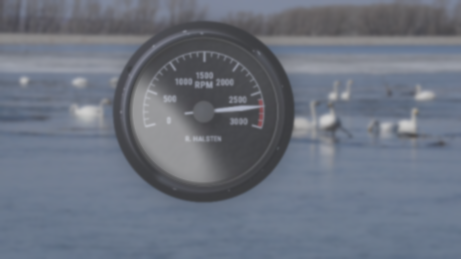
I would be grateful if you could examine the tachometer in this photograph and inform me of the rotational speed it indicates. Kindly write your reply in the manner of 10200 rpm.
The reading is 2700 rpm
